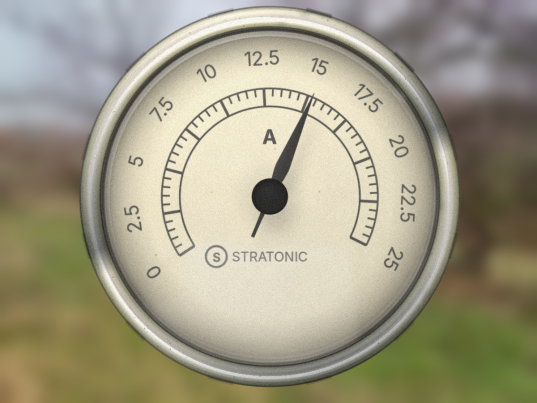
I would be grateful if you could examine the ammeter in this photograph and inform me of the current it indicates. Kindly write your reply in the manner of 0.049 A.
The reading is 15.25 A
